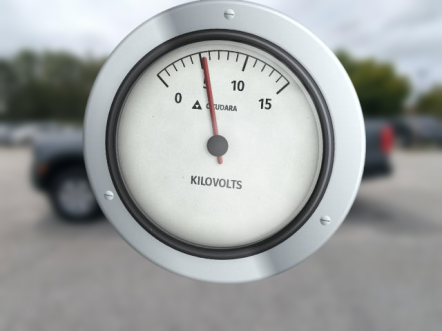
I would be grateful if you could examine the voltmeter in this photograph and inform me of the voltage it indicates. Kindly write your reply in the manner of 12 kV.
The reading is 5.5 kV
